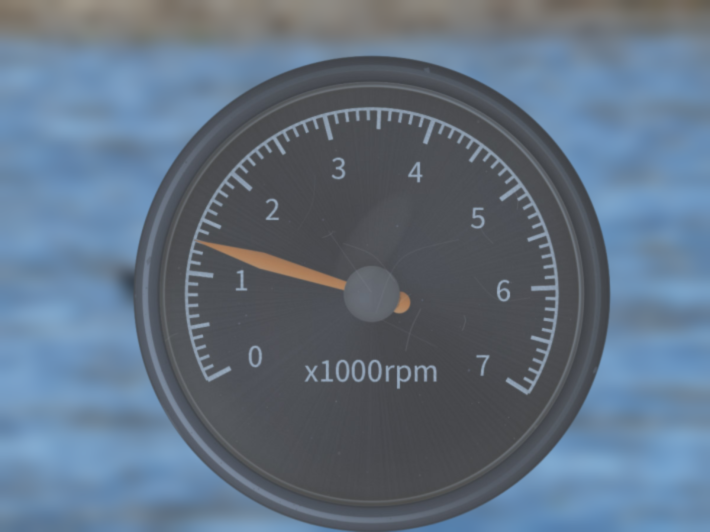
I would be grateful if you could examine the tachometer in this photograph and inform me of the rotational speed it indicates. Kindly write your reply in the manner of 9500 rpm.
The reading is 1300 rpm
